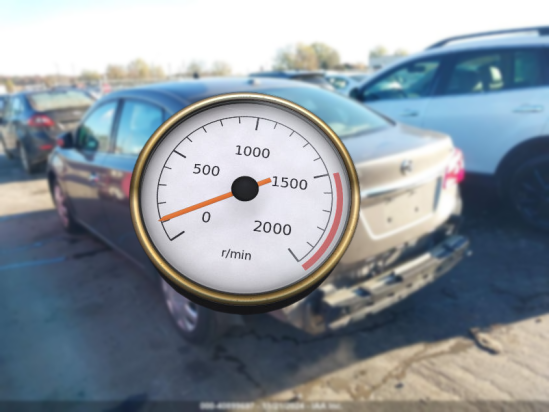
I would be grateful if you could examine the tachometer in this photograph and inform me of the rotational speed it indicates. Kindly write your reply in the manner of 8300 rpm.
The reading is 100 rpm
